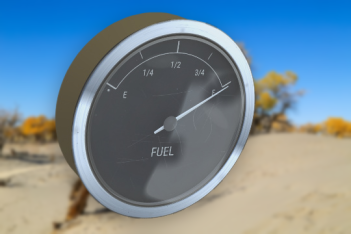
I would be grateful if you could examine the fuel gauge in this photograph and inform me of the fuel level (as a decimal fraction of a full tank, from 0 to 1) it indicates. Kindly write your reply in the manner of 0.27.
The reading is 1
